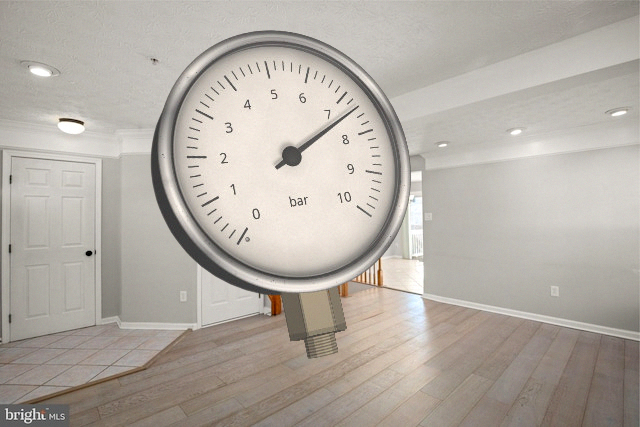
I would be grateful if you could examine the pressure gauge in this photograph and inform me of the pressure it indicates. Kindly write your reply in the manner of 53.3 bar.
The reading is 7.4 bar
